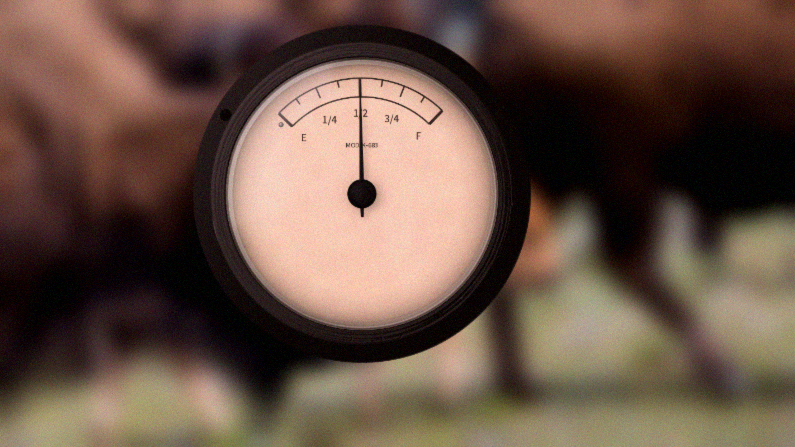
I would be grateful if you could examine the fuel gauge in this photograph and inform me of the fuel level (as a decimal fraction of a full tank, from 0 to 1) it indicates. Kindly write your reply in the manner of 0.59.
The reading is 0.5
